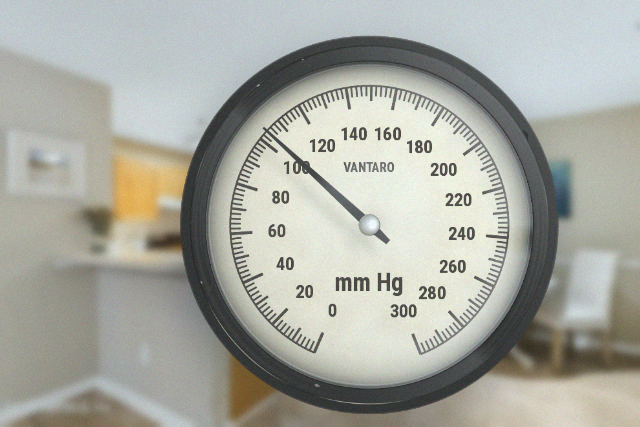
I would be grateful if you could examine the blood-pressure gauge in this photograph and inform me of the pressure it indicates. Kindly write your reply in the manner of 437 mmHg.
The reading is 104 mmHg
